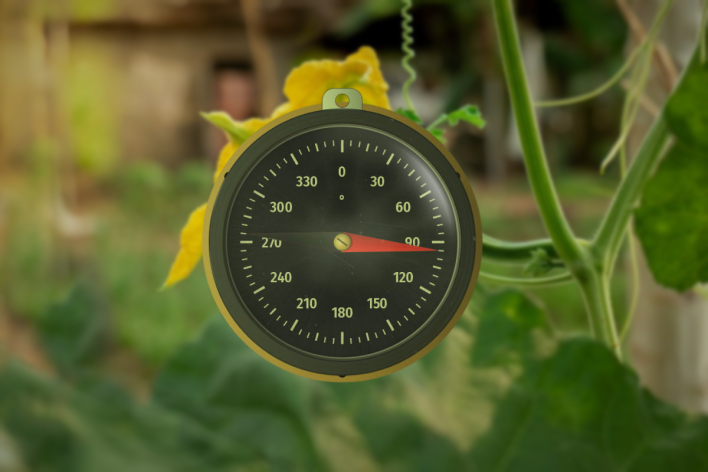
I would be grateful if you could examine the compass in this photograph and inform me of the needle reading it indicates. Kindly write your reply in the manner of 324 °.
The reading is 95 °
